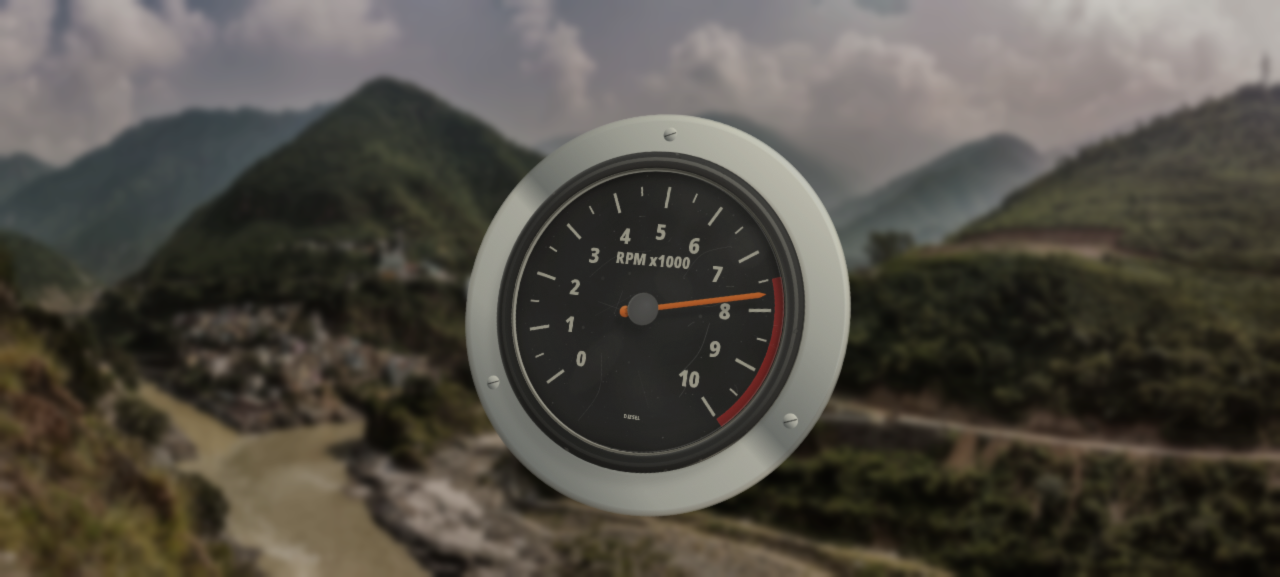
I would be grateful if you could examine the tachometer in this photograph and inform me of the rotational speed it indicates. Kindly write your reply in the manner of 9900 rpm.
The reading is 7750 rpm
